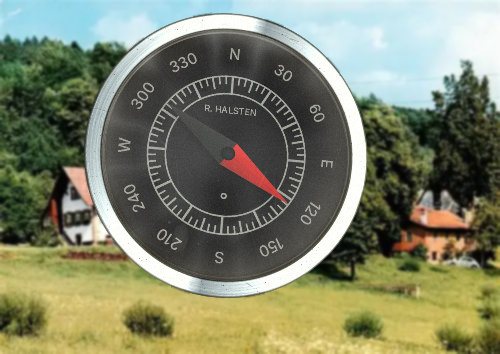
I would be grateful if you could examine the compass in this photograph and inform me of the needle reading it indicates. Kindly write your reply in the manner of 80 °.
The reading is 125 °
